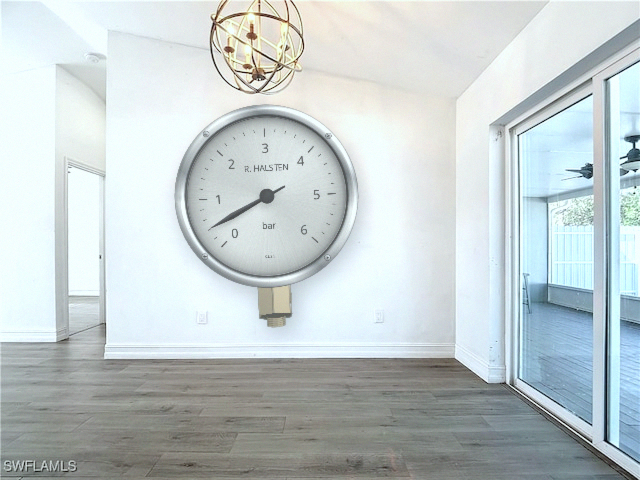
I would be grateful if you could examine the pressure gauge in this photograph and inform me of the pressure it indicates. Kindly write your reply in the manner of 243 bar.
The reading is 0.4 bar
